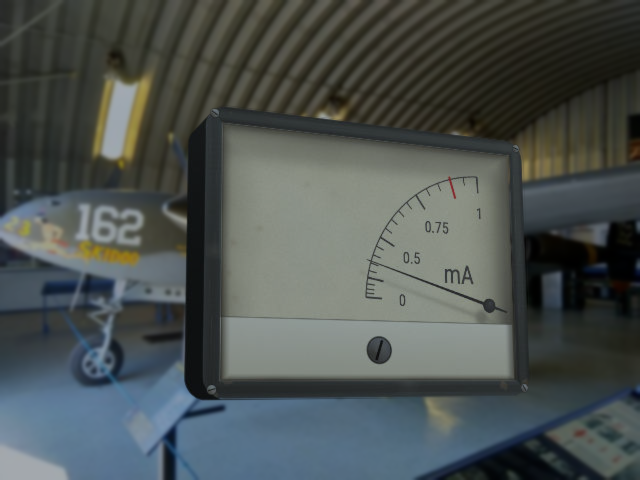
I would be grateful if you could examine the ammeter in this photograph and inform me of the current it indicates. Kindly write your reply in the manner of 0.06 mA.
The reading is 0.35 mA
